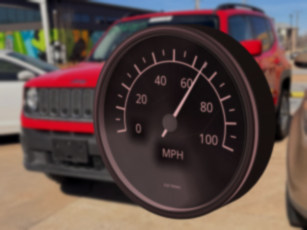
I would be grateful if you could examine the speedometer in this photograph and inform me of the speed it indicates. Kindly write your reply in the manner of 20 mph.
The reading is 65 mph
